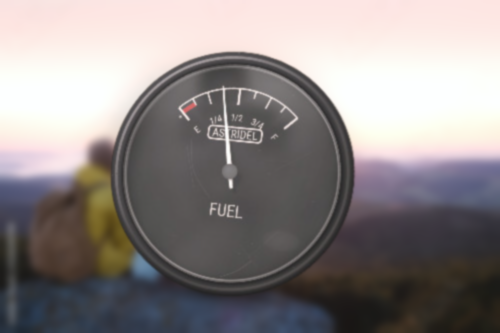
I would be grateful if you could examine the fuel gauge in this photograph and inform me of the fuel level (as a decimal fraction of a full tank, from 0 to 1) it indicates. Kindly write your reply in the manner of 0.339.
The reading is 0.375
